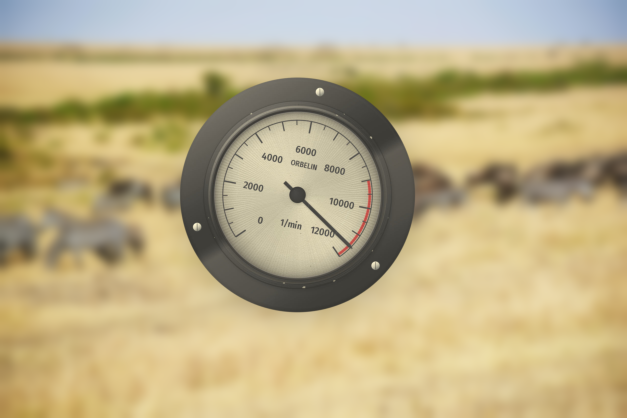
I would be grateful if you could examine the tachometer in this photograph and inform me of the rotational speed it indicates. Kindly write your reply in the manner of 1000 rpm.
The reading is 11500 rpm
